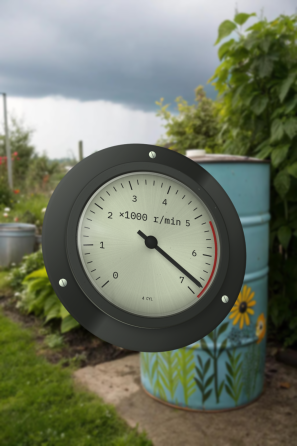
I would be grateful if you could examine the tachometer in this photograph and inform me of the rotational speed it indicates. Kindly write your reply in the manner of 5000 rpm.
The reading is 6800 rpm
